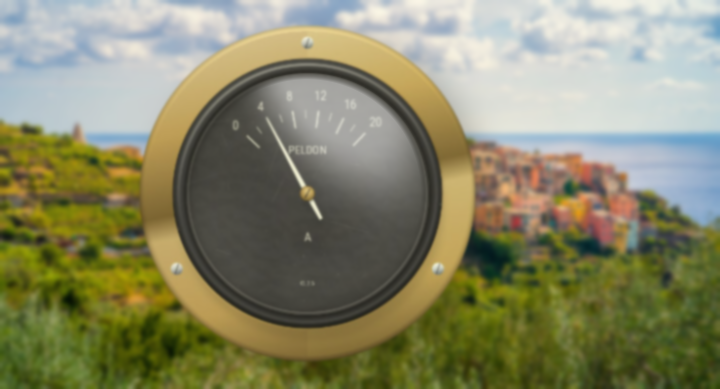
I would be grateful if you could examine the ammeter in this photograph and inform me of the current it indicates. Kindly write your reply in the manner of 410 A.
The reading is 4 A
